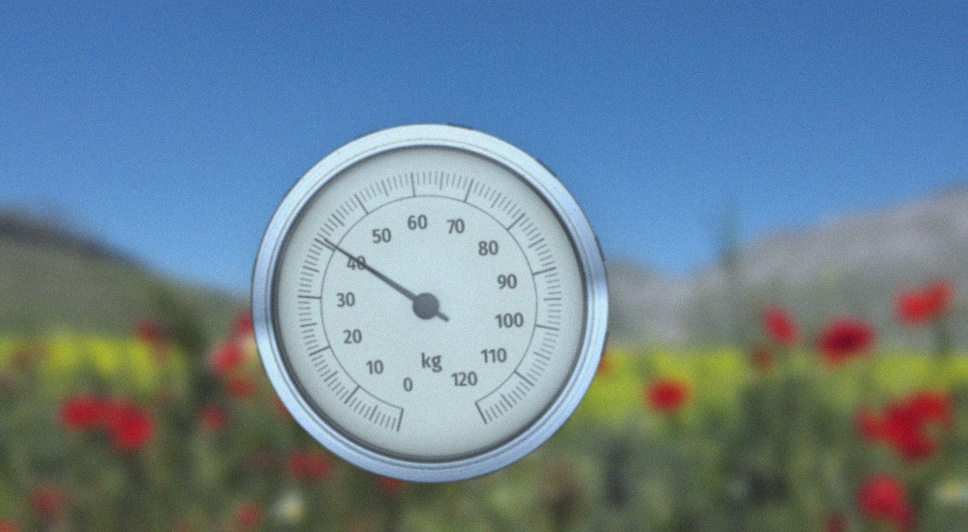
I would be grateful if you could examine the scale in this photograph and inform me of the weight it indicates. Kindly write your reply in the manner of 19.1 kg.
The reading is 41 kg
